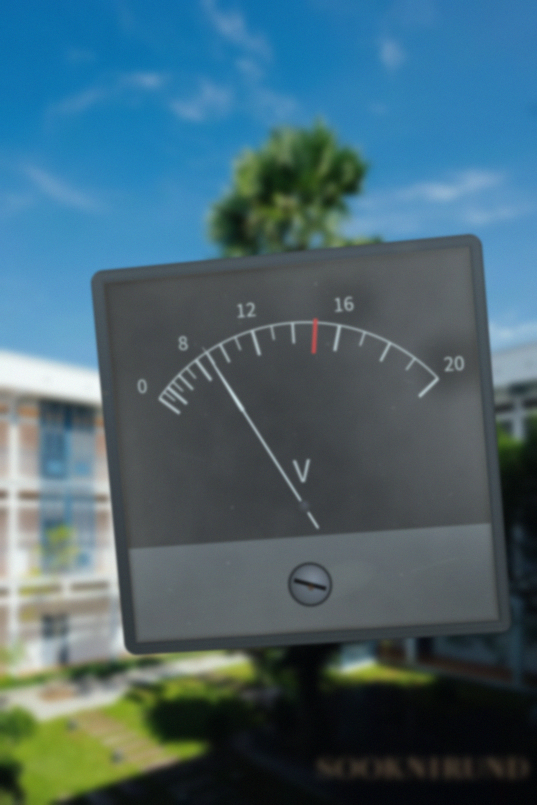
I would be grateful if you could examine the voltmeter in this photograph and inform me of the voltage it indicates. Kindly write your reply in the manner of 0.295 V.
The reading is 9 V
